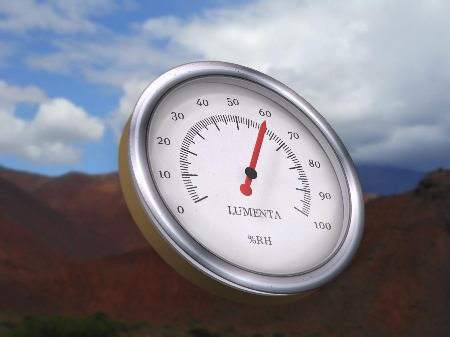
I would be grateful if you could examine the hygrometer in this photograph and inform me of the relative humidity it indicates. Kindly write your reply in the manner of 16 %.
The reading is 60 %
